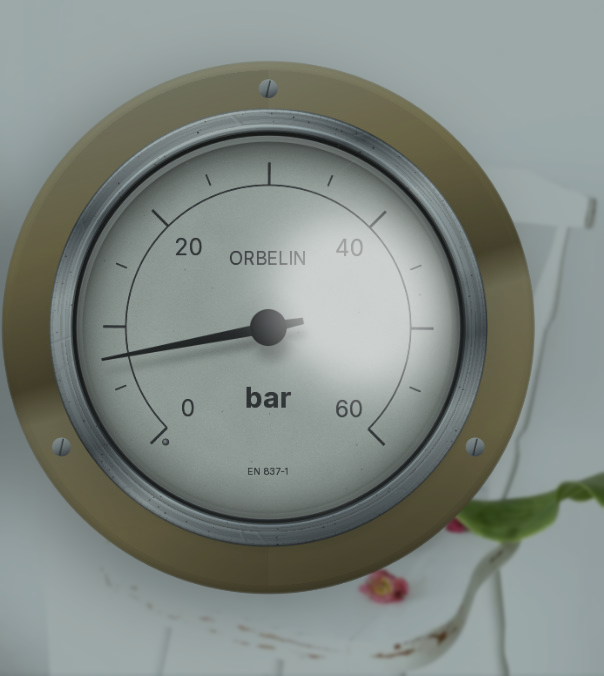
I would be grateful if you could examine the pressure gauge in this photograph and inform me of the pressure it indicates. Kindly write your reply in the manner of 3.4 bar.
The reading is 7.5 bar
